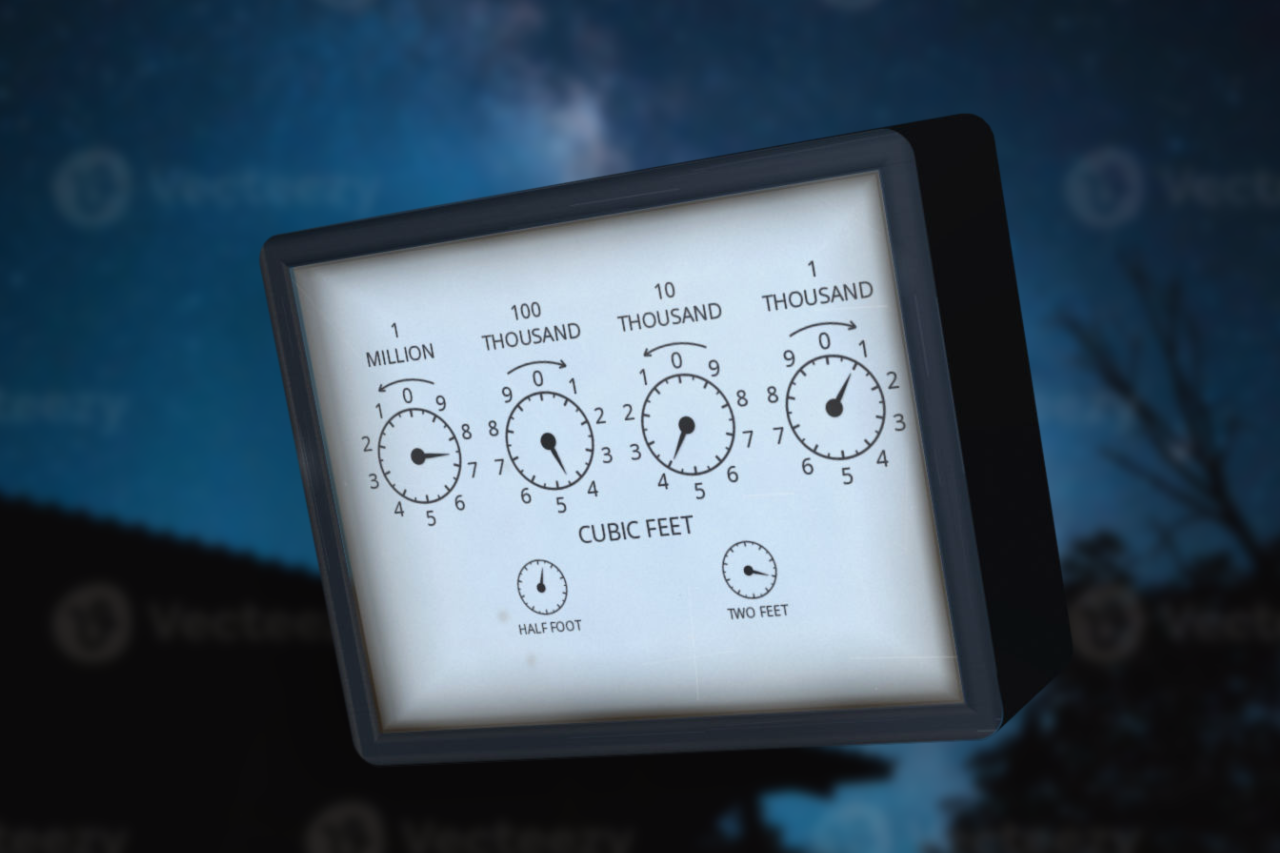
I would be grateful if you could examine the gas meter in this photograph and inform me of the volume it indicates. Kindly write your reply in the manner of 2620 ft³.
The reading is 744100 ft³
